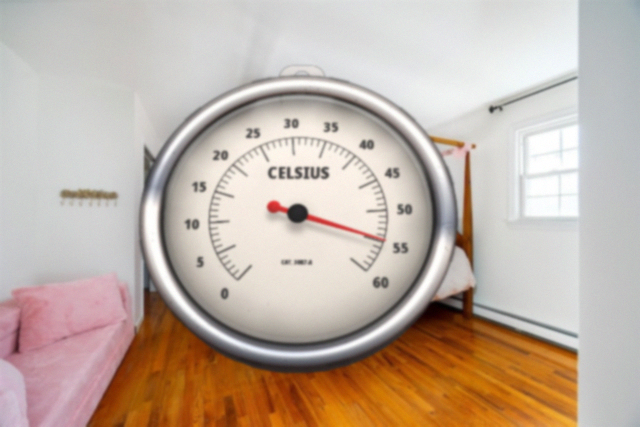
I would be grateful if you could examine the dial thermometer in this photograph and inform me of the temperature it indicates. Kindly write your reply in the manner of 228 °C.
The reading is 55 °C
